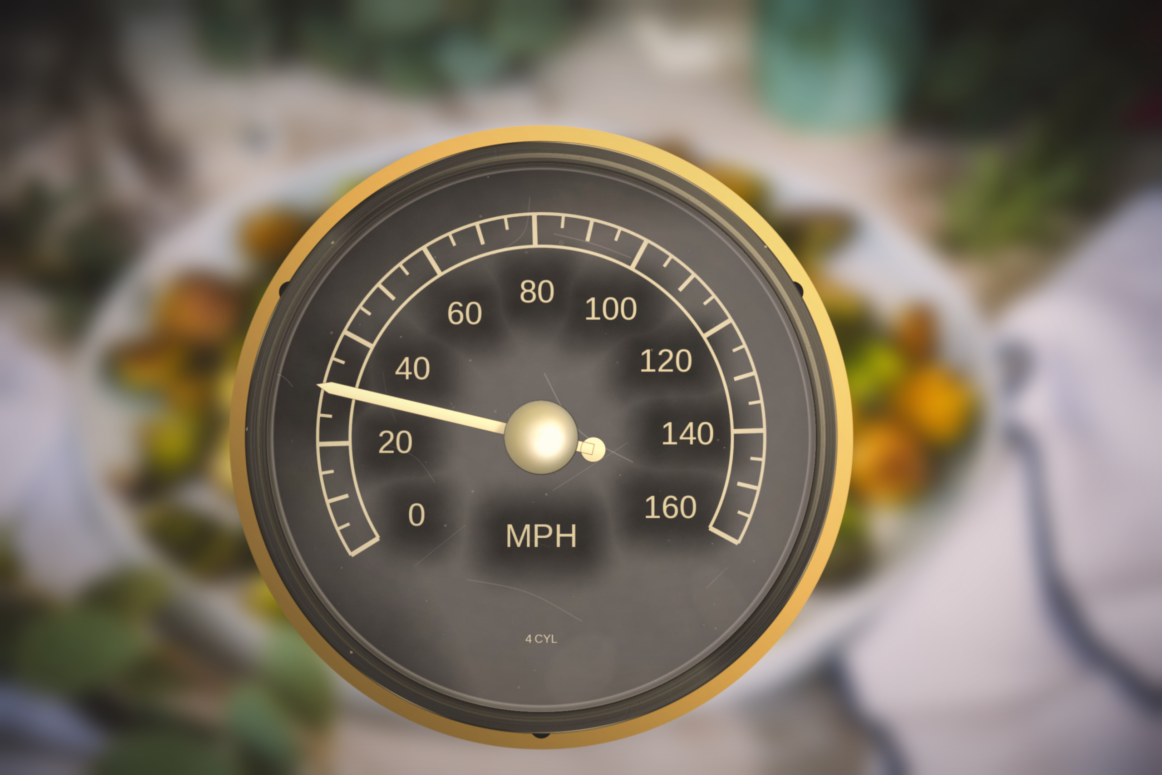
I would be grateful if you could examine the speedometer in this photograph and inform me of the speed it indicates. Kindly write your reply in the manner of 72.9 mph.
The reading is 30 mph
